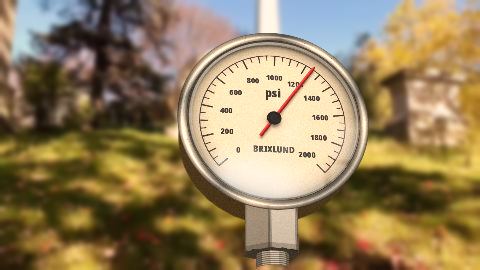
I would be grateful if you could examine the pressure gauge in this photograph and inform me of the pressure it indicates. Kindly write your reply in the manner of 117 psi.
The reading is 1250 psi
